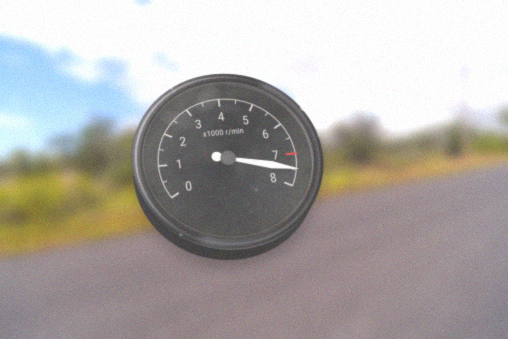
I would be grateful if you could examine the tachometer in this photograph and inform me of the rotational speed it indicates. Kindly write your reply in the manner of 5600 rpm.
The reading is 7500 rpm
